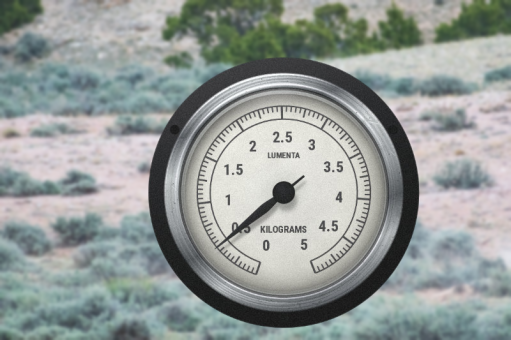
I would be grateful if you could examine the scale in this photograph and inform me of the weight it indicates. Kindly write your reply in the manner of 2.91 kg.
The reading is 0.5 kg
